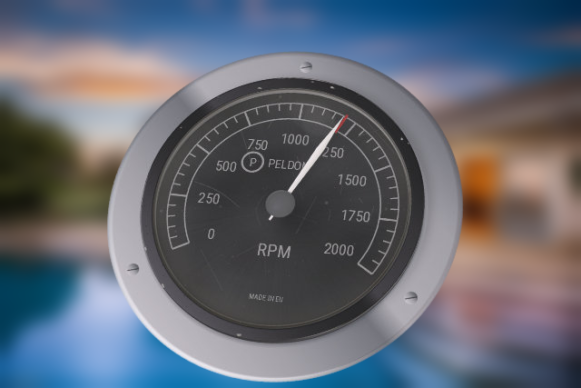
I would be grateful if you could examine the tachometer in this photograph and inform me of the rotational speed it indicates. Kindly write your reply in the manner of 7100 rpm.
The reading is 1200 rpm
